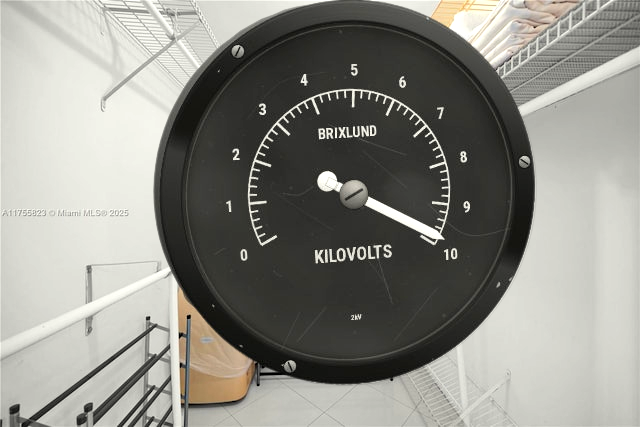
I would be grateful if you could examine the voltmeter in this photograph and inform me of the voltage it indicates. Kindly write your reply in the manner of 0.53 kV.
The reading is 9.8 kV
